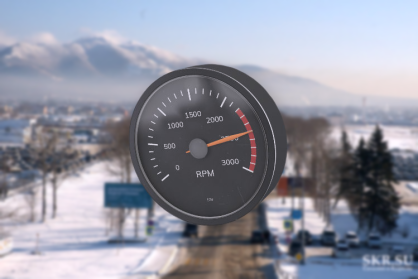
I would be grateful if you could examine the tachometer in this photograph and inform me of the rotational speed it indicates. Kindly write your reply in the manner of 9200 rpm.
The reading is 2500 rpm
